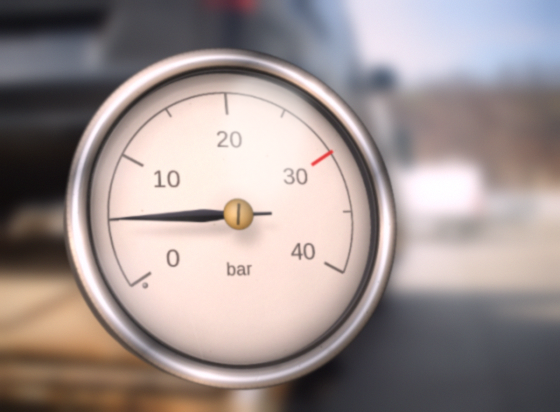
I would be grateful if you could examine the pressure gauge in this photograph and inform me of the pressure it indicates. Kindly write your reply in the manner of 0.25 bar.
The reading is 5 bar
